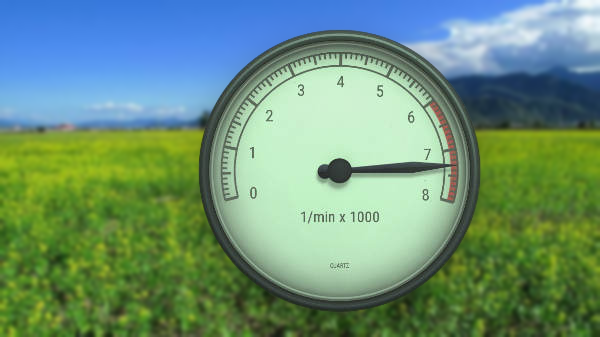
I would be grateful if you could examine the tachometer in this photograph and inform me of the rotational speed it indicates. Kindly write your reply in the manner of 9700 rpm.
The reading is 7300 rpm
